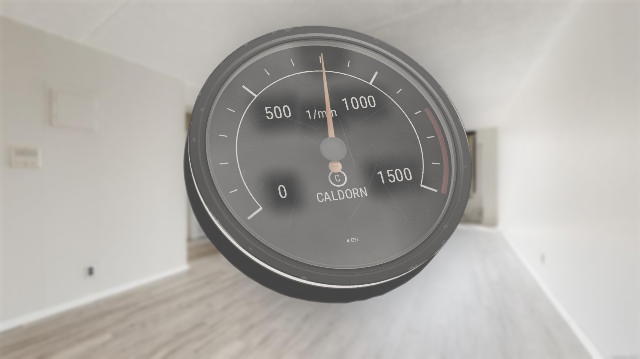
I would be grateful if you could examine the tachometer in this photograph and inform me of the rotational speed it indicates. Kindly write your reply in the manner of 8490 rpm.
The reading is 800 rpm
